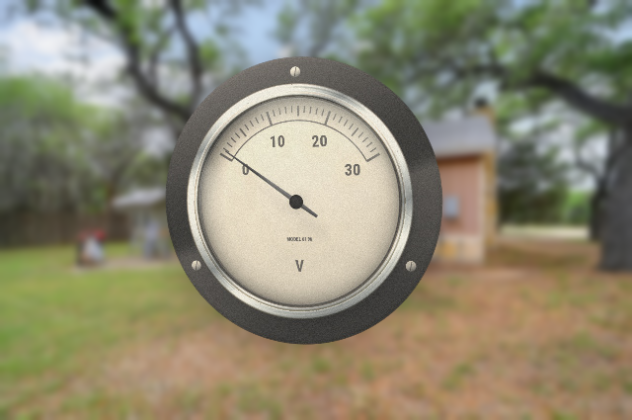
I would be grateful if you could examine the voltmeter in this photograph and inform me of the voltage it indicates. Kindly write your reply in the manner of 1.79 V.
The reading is 1 V
